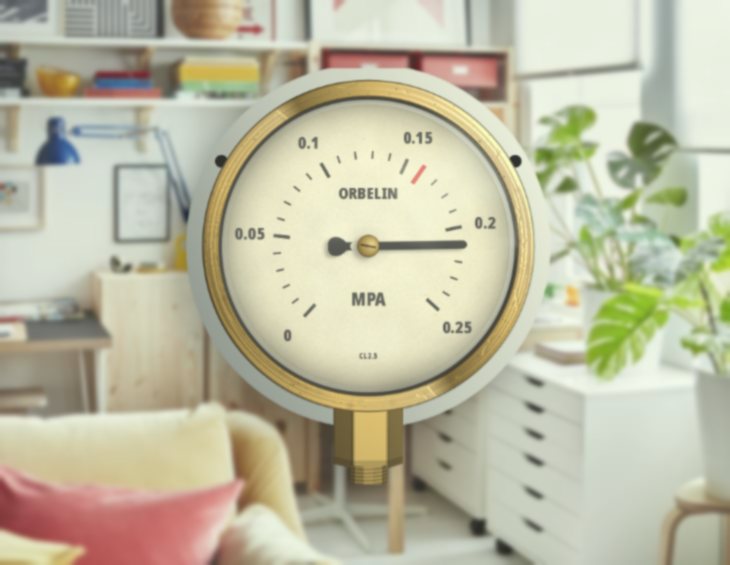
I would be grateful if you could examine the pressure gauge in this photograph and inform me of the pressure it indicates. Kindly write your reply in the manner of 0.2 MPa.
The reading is 0.21 MPa
